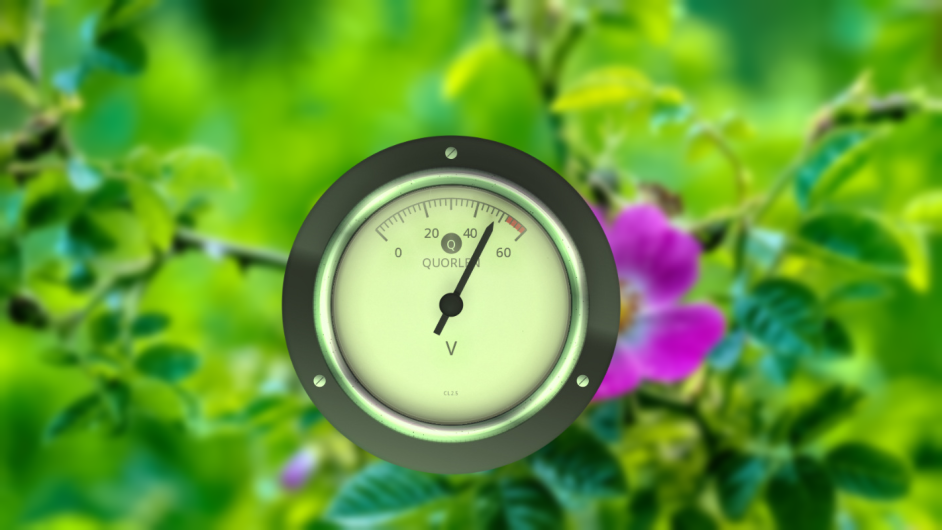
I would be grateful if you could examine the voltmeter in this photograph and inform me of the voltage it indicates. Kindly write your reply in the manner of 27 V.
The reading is 48 V
